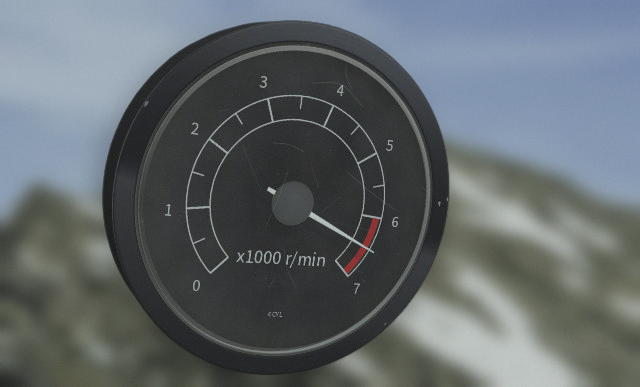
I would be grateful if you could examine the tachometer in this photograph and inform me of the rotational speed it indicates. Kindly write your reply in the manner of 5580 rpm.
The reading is 6500 rpm
